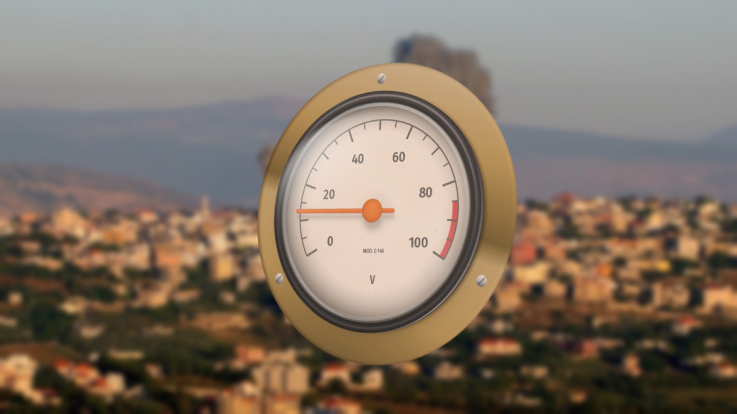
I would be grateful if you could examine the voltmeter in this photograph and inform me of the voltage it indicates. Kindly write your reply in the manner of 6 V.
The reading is 12.5 V
